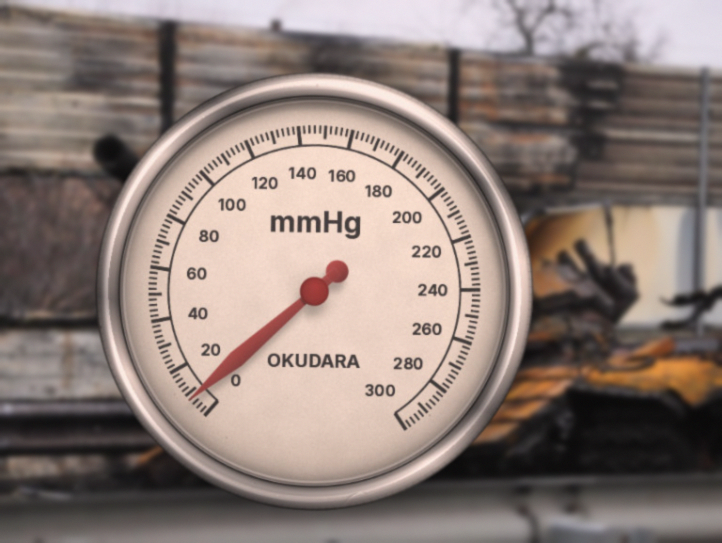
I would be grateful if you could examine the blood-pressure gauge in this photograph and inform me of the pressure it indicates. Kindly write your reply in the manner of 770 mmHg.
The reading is 8 mmHg
